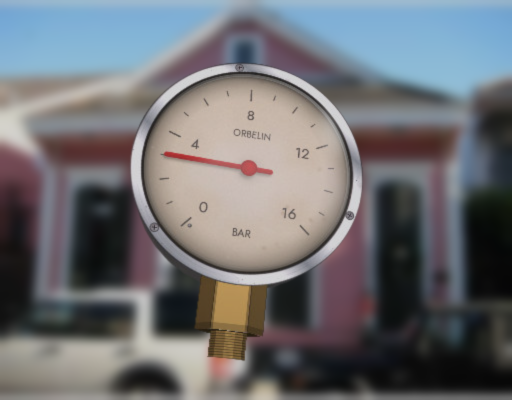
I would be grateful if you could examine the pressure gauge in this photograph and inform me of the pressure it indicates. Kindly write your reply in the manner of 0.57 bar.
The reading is 3 bar
